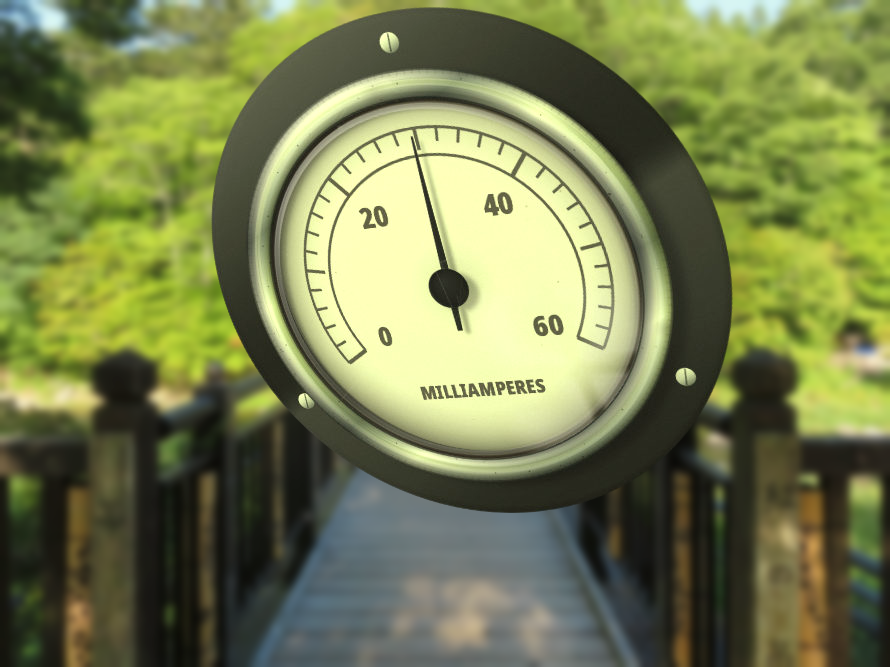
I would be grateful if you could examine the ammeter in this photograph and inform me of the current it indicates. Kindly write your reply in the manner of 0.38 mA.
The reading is 30 mA
